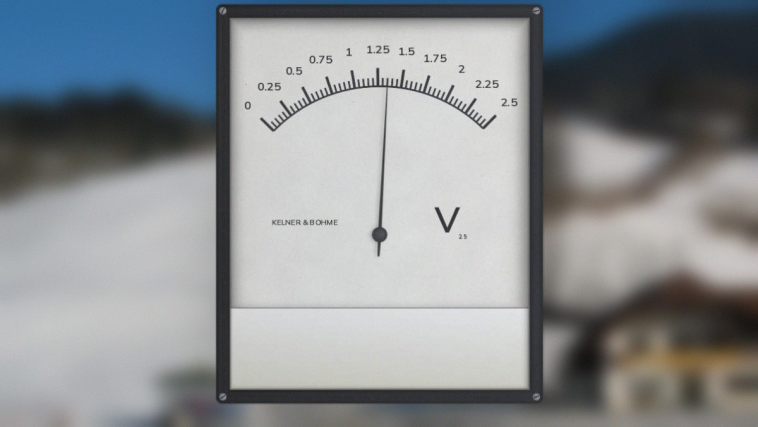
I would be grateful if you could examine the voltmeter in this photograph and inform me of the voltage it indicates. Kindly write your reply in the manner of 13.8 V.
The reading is 1.35 V
